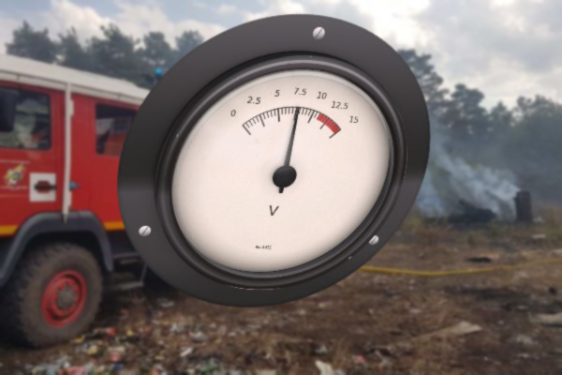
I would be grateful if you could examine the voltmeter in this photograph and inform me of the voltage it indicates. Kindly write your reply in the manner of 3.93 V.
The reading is 7.5 V
